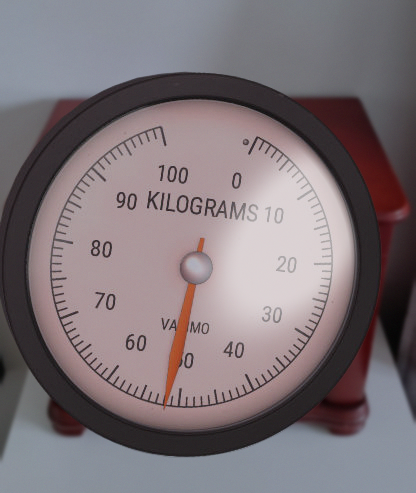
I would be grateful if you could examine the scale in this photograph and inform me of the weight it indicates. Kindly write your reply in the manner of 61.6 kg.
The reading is 52 kg
